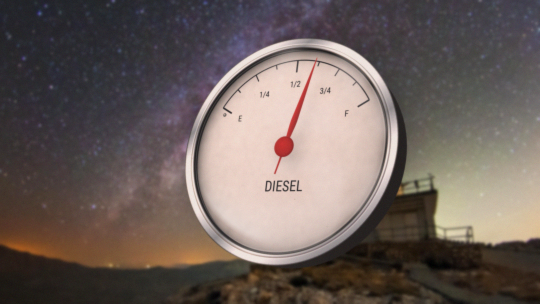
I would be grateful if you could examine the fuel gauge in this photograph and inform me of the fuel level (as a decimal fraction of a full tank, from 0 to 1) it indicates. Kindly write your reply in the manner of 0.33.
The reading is 0.625
